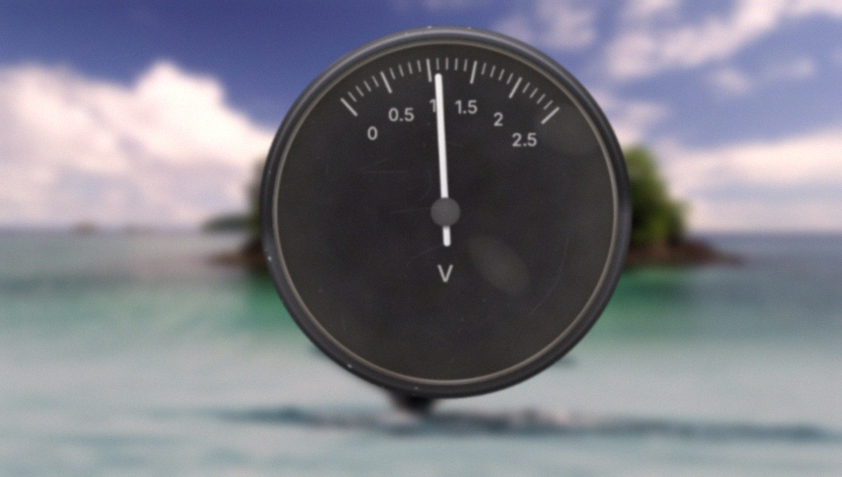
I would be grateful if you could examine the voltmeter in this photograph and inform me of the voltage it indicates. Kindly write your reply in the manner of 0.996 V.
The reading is 1.1 V
